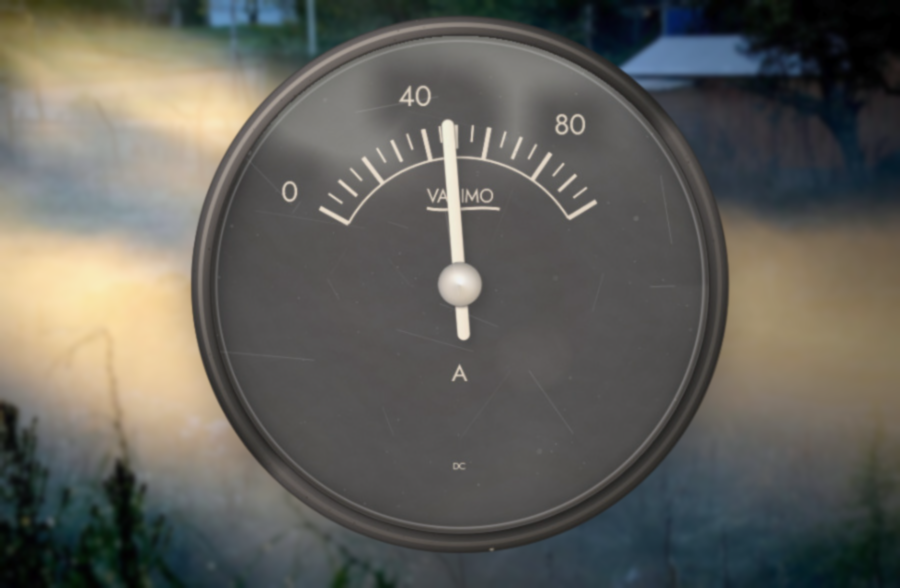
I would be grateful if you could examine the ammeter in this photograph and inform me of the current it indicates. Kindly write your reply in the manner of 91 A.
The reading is 47.5 A
